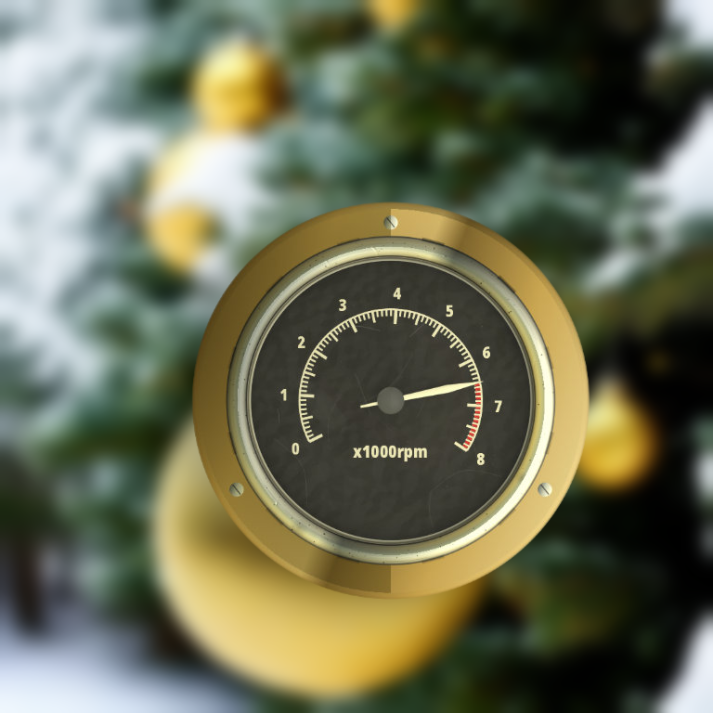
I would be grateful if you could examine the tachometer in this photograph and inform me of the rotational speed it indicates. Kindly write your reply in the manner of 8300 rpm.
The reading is 6500 rpm
